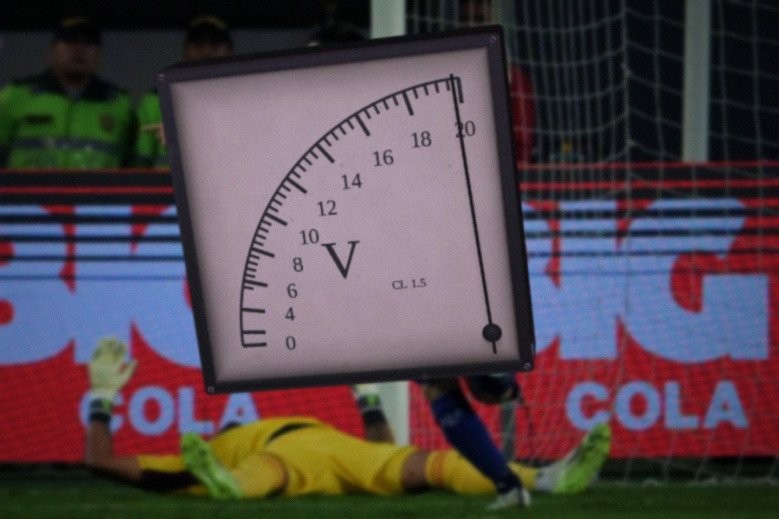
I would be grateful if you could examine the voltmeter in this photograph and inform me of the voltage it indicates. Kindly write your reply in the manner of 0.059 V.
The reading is 19.8 V
